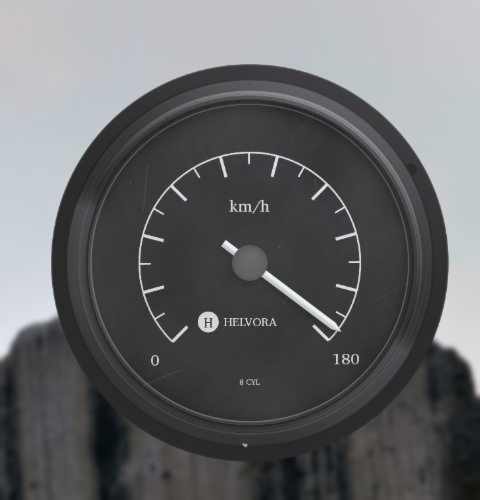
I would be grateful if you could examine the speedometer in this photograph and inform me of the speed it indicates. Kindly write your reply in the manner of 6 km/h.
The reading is 175 km/h
